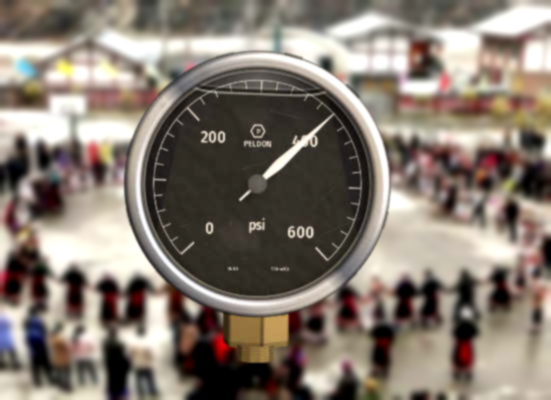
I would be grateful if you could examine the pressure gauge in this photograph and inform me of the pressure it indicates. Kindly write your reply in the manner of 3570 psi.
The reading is 400 psi
